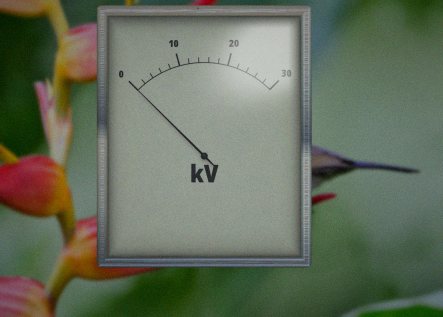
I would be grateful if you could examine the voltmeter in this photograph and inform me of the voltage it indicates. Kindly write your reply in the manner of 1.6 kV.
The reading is 0 kV
